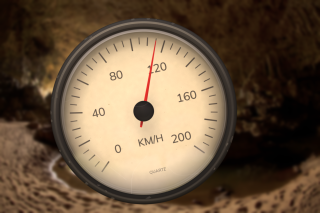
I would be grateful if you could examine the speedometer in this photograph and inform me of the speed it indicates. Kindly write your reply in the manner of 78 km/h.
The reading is 115 km/h
